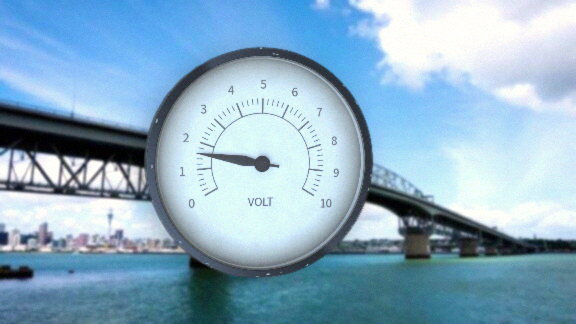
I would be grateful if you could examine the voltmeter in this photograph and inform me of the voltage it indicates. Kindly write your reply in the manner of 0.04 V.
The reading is 1.6 V
